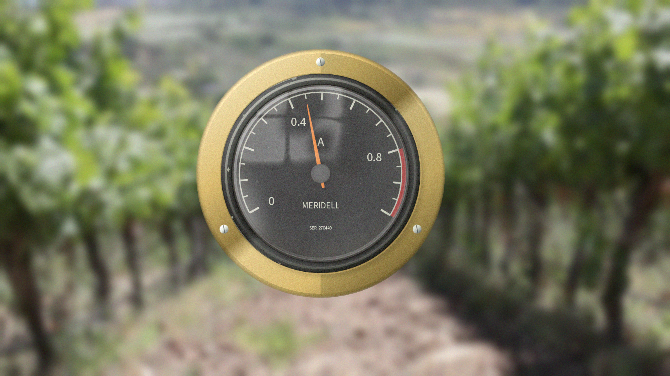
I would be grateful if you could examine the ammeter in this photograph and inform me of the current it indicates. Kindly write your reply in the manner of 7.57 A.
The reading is 0.45 A
